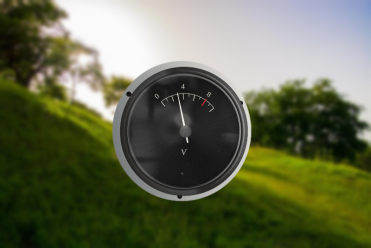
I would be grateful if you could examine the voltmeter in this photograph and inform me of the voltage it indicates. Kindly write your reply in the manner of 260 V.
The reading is 3 V
